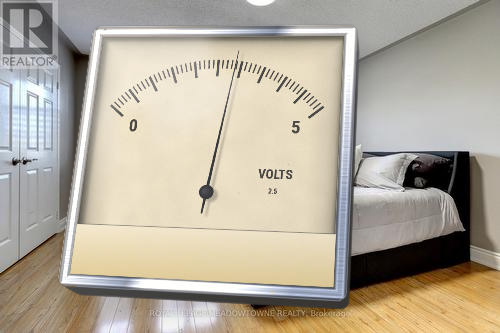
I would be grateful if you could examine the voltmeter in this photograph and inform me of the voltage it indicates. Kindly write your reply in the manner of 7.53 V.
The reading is 2.9 V
